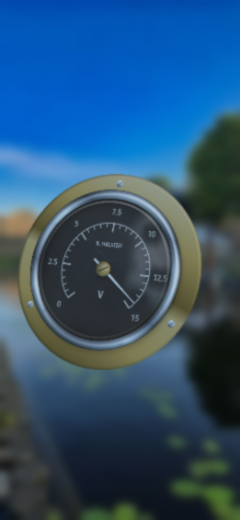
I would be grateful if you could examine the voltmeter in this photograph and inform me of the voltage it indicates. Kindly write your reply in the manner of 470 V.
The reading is 14.5 V
